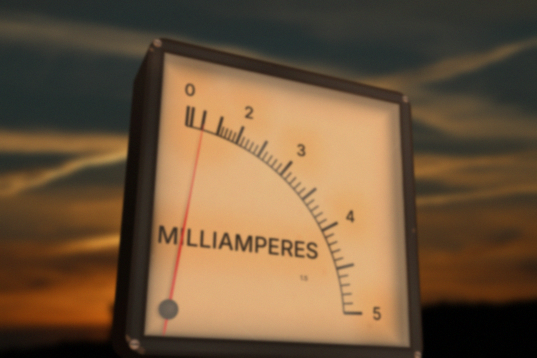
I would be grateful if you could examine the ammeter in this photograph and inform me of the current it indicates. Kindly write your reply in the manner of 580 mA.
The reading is 1 mA
